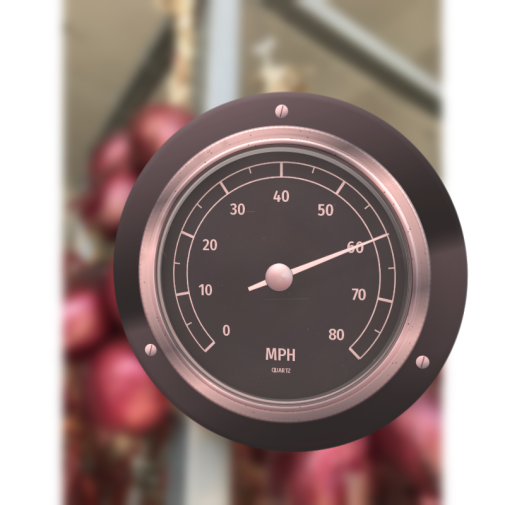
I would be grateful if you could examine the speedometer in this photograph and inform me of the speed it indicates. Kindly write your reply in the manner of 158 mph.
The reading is 60 mph
